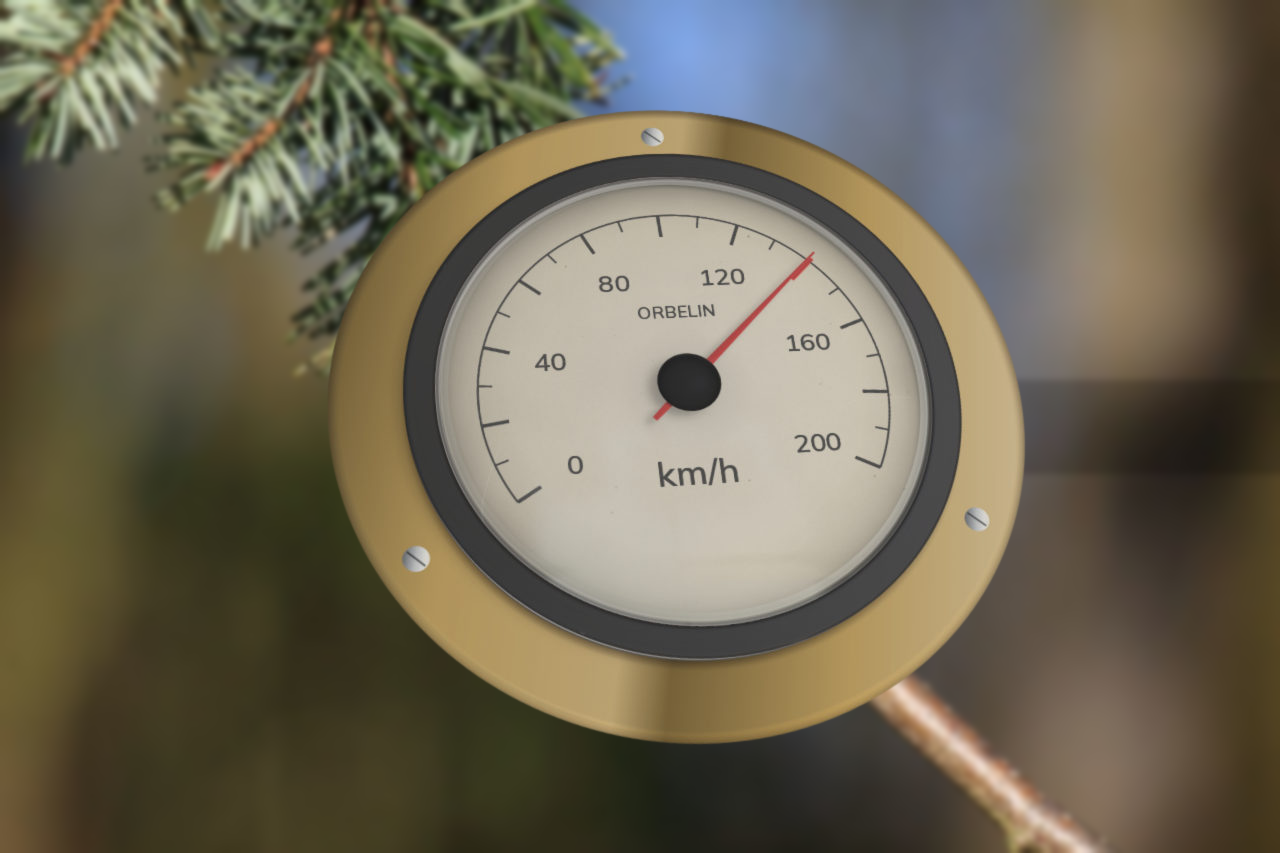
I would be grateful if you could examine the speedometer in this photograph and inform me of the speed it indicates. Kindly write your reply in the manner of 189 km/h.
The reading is 140 km/h
